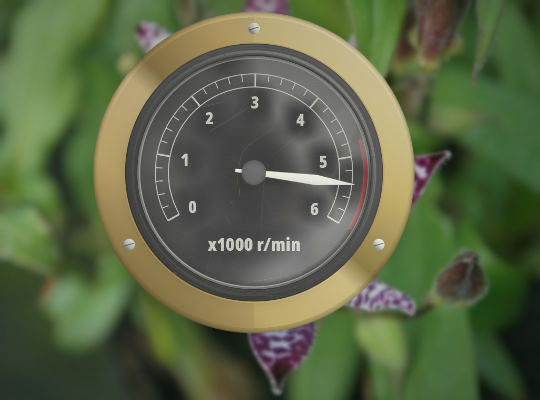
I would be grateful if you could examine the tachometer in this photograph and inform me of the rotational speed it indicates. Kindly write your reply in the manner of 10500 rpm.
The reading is 5400 rpm
